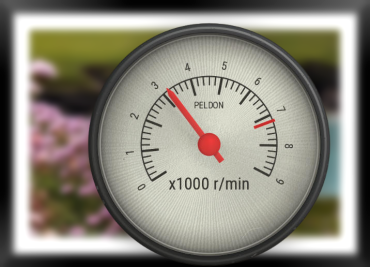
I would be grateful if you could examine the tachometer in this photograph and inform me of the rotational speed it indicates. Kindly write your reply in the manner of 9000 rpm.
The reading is 3200 rpm
